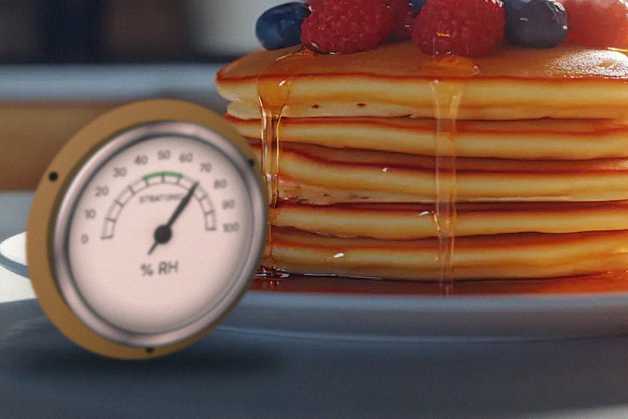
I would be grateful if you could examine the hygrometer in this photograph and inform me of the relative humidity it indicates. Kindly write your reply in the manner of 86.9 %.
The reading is 70 %
